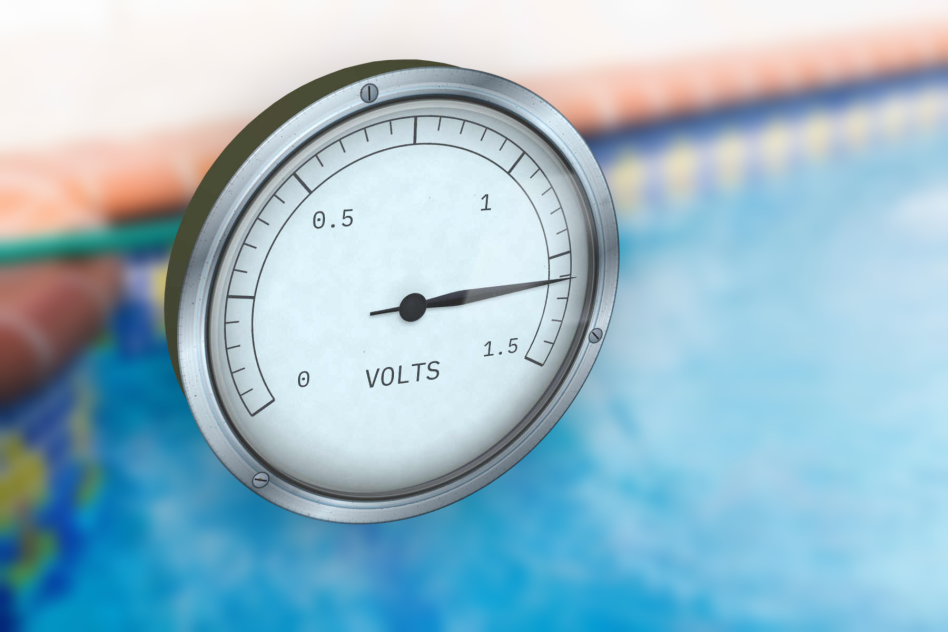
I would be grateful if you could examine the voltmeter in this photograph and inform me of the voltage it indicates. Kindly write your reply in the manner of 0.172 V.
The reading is 1.3 V
